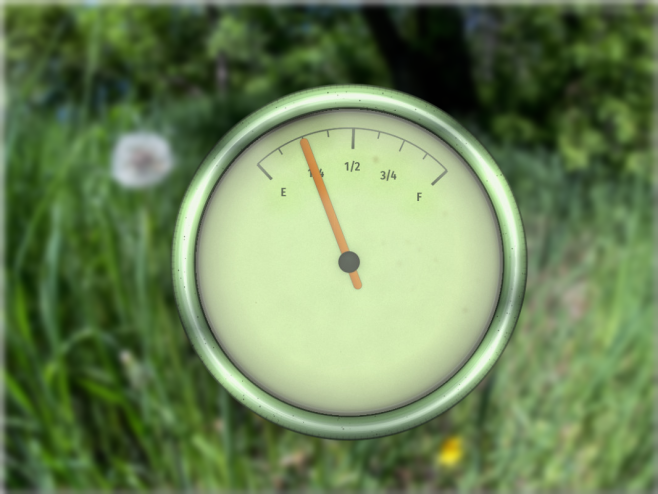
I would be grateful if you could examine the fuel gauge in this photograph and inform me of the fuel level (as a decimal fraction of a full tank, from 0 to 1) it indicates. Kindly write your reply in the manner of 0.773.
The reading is 0.25
